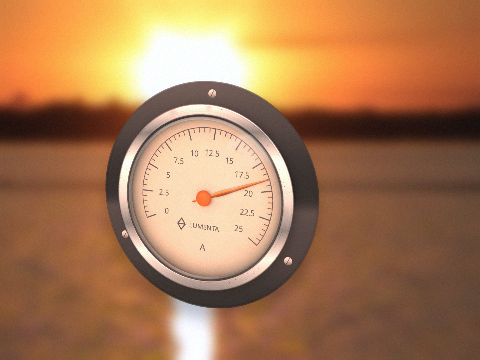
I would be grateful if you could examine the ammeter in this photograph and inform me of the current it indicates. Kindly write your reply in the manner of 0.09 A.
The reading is 19 A
